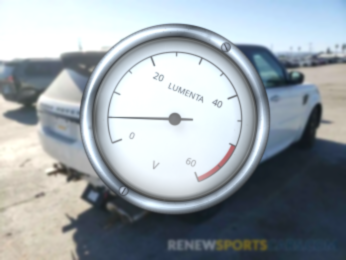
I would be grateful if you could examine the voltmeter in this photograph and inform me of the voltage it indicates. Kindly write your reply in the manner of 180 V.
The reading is 5 V
